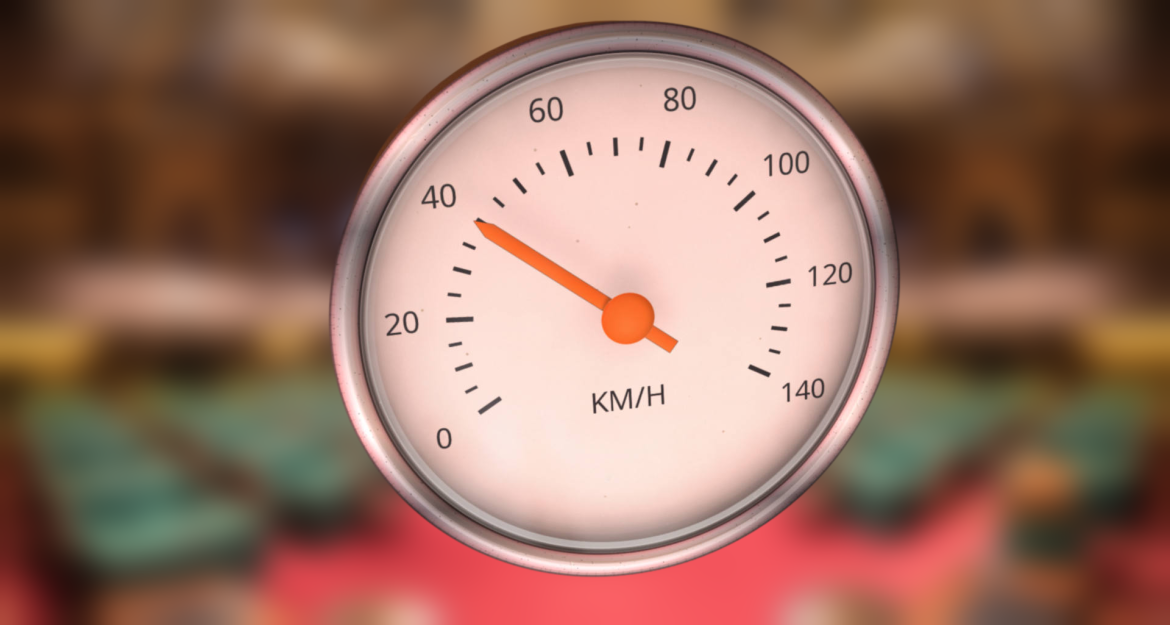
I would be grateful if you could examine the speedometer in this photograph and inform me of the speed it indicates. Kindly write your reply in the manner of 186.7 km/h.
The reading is 40 km/h
